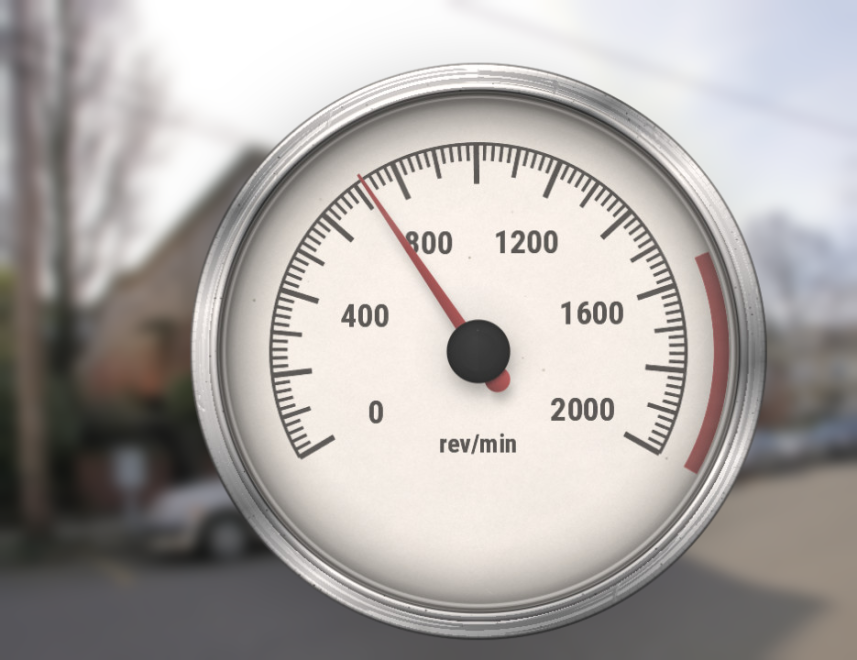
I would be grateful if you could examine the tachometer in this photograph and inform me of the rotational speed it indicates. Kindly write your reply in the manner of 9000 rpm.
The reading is 720 rpm
